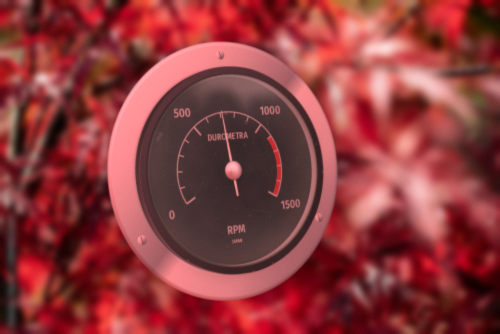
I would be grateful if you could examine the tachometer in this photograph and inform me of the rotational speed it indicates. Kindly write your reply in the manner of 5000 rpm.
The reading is 700 rpm
